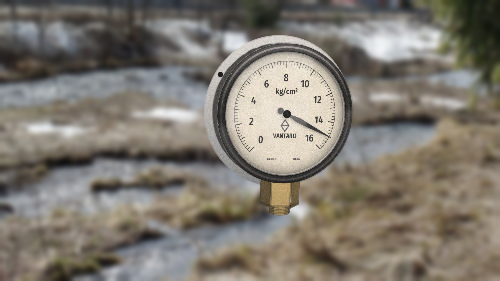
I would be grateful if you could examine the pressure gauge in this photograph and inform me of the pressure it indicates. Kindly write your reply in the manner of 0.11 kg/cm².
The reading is 15 kg/cm²
